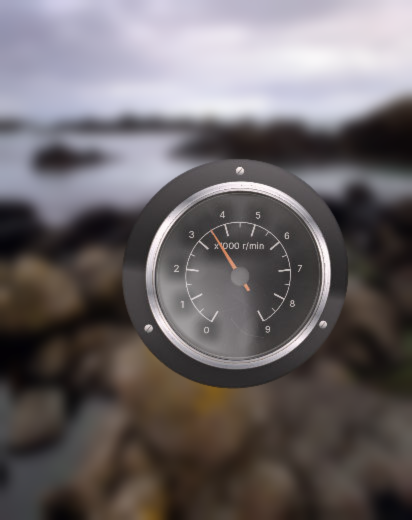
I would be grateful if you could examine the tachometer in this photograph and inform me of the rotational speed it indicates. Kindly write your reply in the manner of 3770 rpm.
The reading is 3500 rpm
